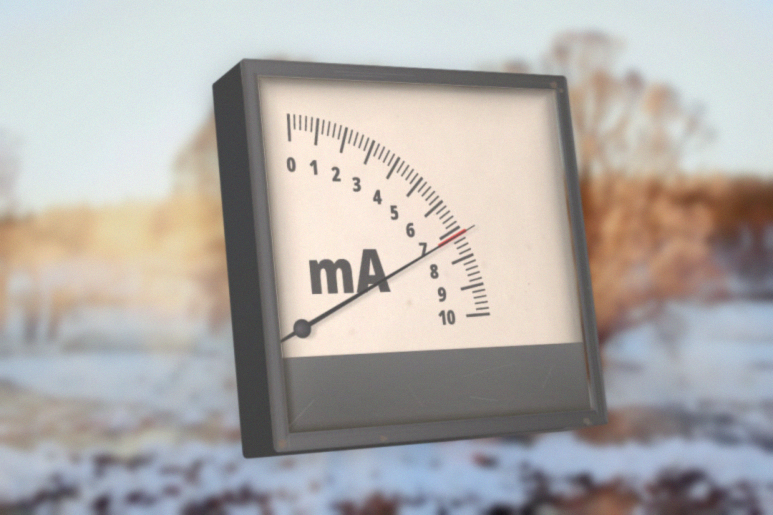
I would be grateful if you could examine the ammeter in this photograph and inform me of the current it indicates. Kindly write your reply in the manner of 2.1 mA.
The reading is 7.2 mA
